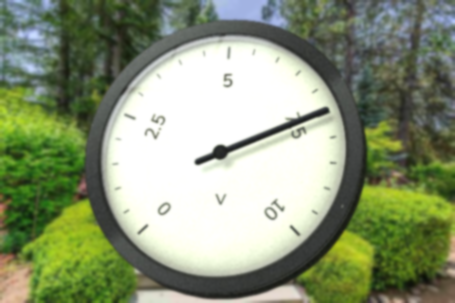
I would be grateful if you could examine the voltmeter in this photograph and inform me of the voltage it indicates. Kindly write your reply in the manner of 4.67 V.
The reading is 7.5 V
